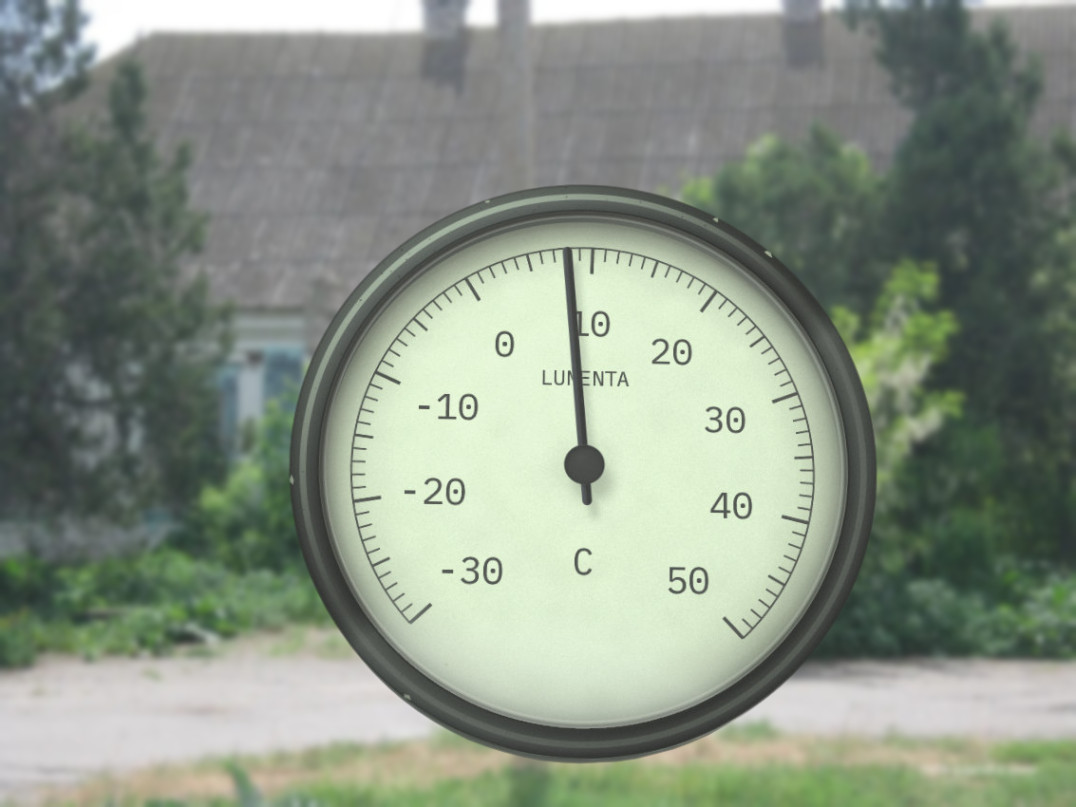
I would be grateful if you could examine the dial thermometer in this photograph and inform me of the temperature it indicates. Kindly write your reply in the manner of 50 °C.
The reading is 8 °C
